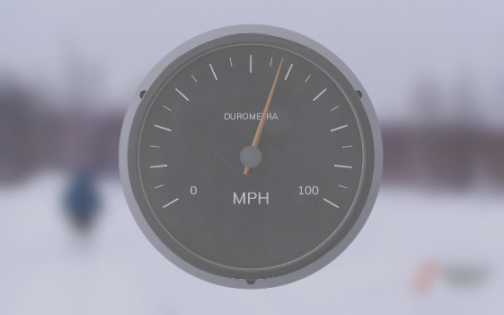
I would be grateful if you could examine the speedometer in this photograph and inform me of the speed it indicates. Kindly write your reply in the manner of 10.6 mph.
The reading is 57.5 mph
